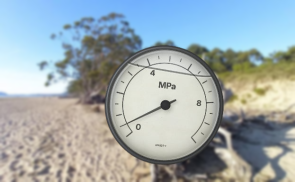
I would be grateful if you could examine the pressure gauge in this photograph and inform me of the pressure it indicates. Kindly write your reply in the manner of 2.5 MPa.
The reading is 0.5 MPa
